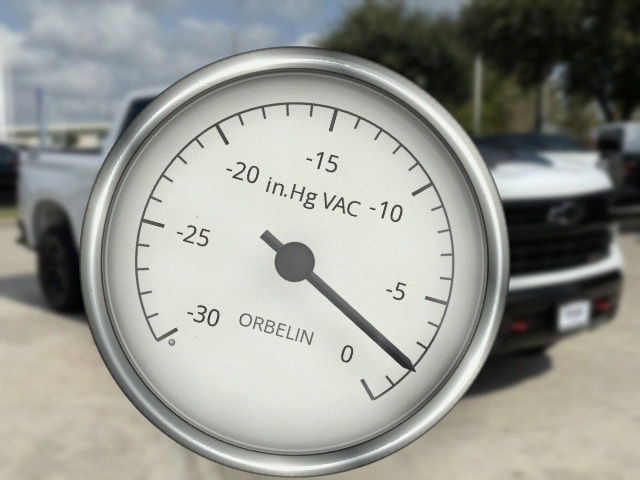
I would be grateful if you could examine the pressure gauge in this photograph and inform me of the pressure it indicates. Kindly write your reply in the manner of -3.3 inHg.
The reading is -2 inHg
